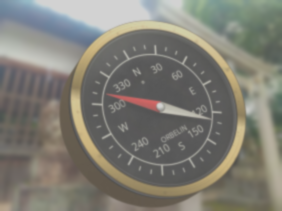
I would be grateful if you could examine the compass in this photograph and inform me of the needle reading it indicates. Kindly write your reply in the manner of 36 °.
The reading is 310 °
